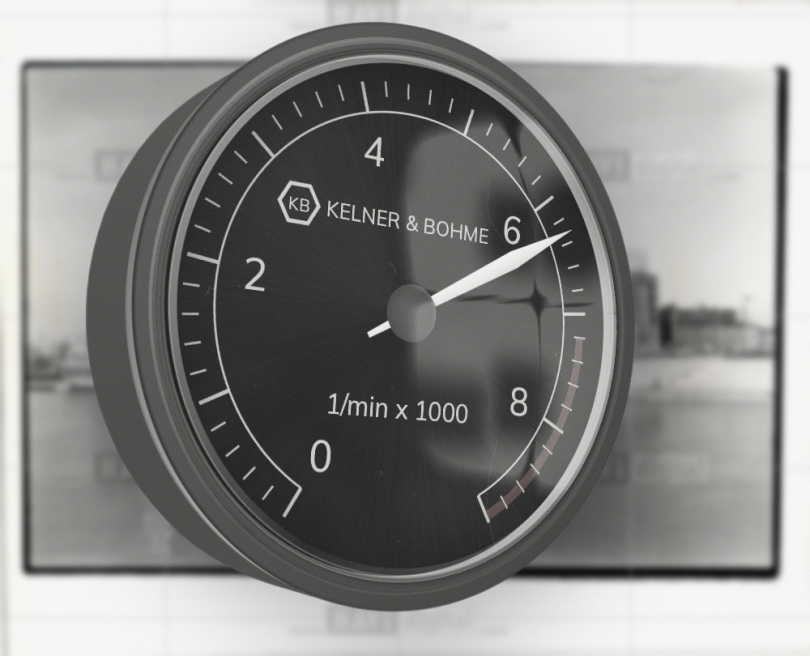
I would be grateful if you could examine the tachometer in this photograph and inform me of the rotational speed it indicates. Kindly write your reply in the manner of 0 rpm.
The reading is 6300 rpm
